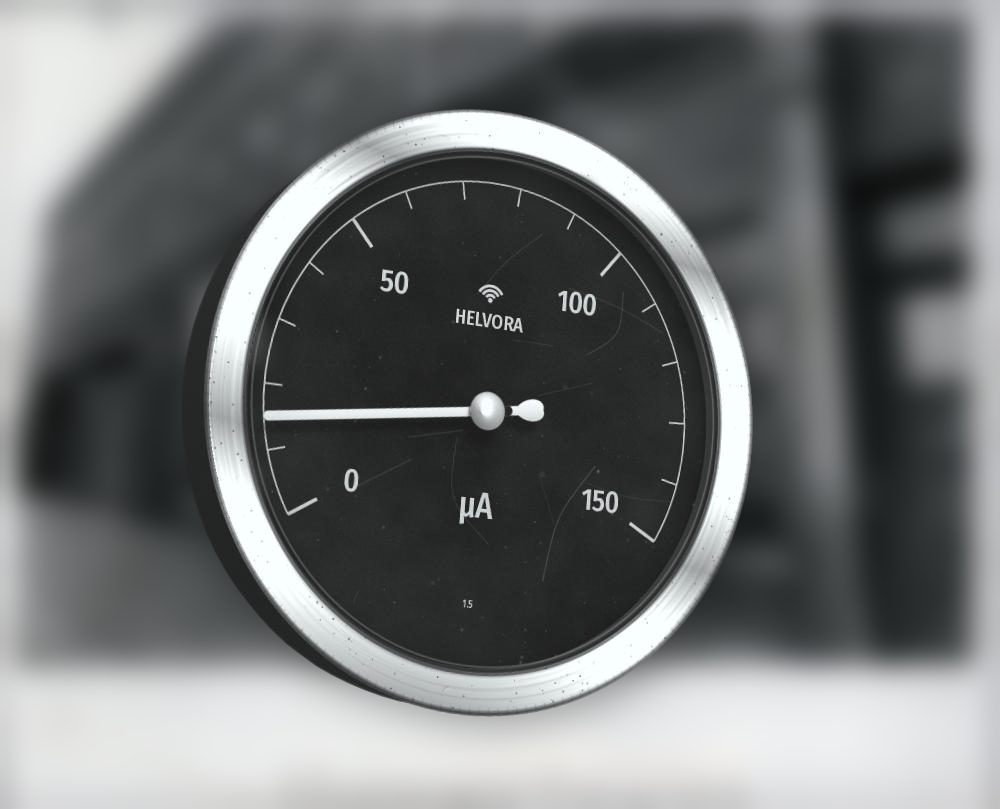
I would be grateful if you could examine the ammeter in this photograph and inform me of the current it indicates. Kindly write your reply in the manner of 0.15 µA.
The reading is 15 µA
